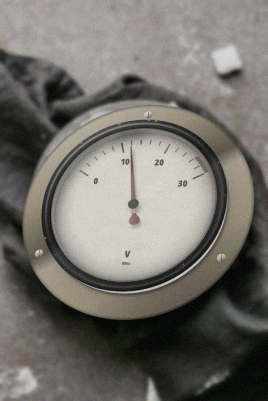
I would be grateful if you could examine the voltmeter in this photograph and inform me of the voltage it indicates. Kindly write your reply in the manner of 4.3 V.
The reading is 12 V
